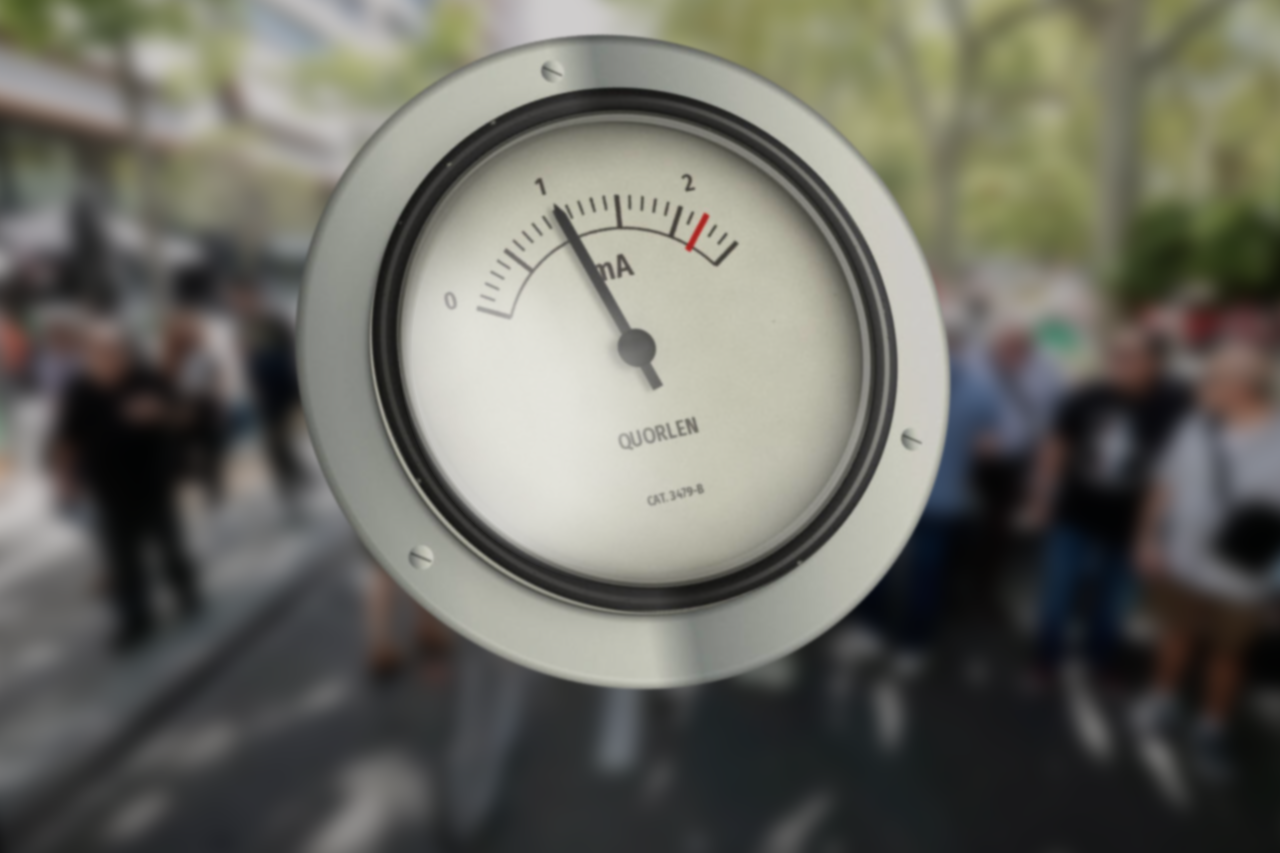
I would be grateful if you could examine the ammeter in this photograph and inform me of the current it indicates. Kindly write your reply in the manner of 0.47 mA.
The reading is 1 mA
